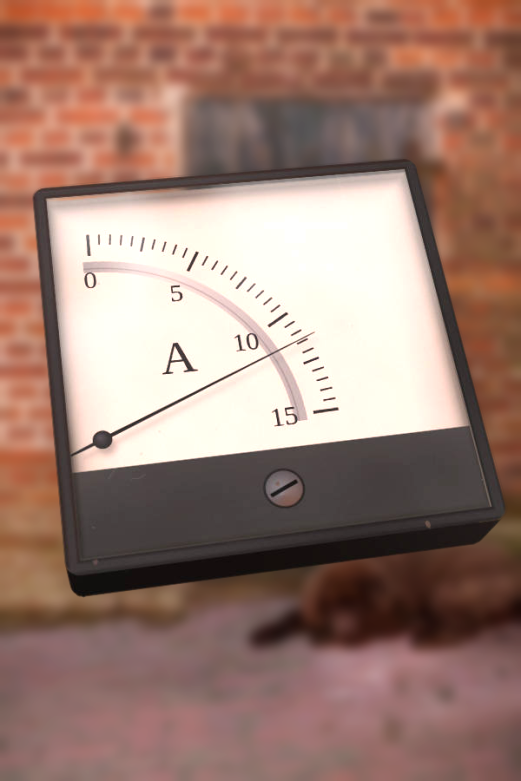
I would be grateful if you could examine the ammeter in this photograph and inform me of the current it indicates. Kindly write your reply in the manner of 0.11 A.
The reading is 11.5 A
